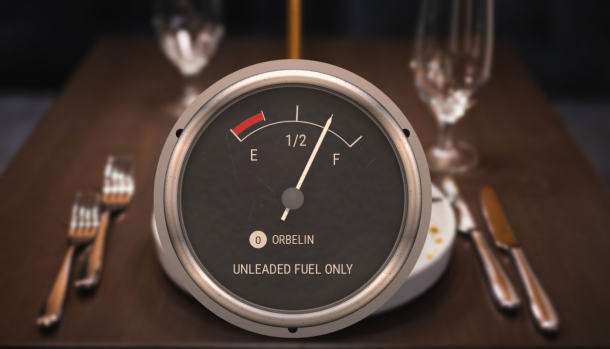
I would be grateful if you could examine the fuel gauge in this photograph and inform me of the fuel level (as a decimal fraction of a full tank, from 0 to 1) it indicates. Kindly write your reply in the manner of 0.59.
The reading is 0.75
